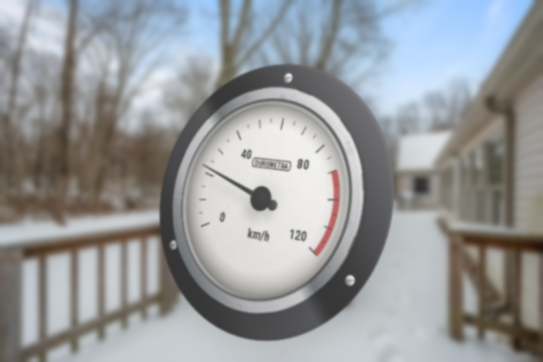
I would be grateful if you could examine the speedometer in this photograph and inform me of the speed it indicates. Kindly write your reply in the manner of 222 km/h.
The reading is 22.5 km/h
